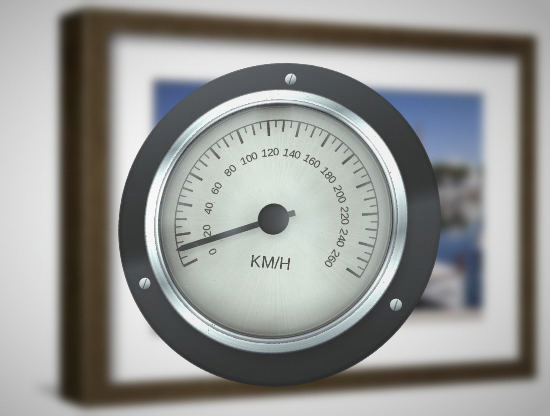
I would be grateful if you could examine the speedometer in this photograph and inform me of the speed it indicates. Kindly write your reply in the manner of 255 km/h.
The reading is 10 km/h
